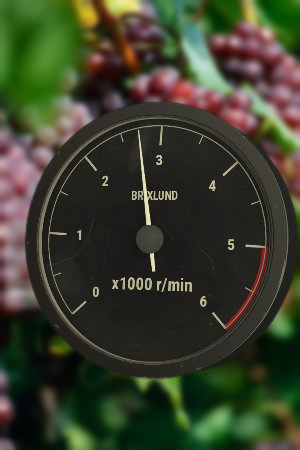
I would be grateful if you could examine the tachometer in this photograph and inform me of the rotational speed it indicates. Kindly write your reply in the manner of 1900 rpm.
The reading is 2750 rpm
